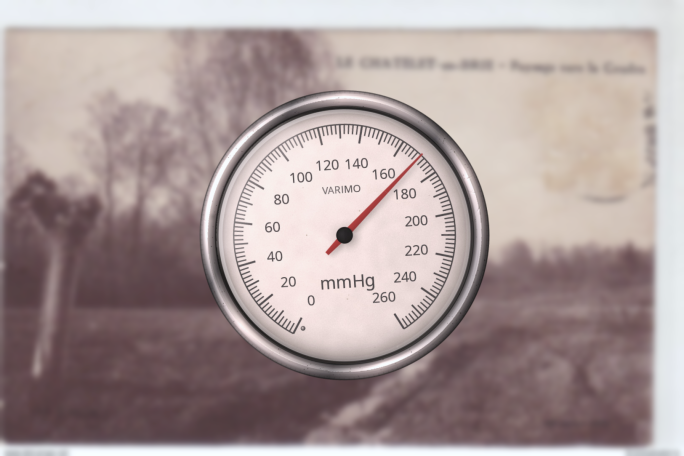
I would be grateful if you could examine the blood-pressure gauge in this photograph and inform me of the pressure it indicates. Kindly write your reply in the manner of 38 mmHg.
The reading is 170 mmHg
